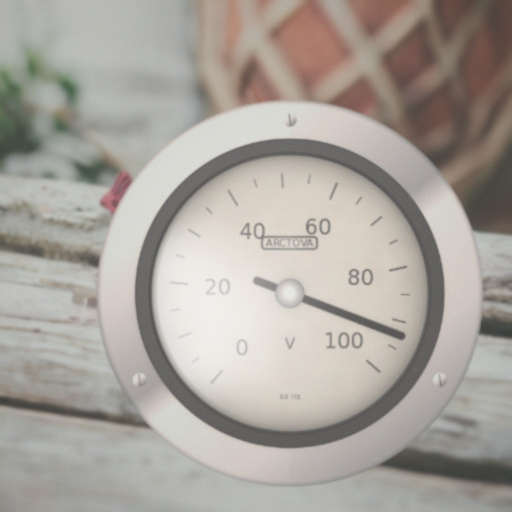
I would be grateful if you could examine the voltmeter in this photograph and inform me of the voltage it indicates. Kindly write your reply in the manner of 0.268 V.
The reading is 92.5 V
